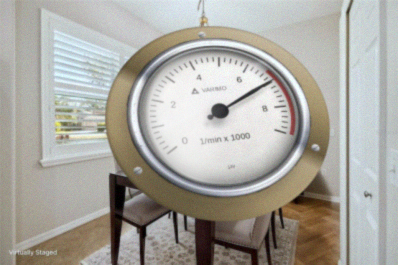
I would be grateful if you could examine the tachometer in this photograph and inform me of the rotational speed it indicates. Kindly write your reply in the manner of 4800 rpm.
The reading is 7000 rpm
